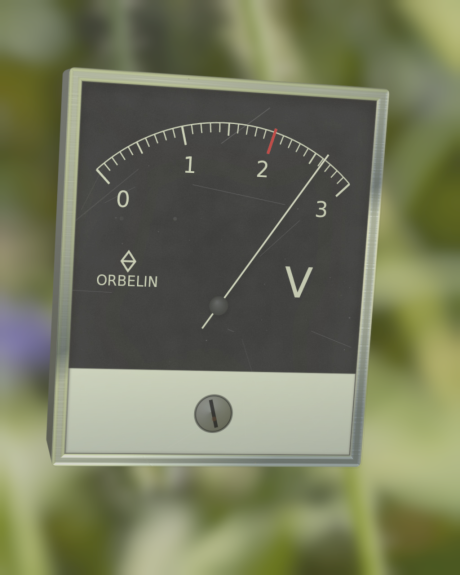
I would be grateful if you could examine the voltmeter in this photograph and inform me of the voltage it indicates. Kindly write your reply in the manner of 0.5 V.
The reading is 2.6 V
